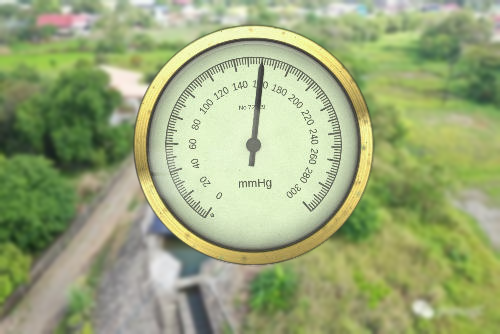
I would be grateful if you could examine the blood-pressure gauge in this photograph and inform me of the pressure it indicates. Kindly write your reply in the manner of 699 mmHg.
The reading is 160 mmHg
